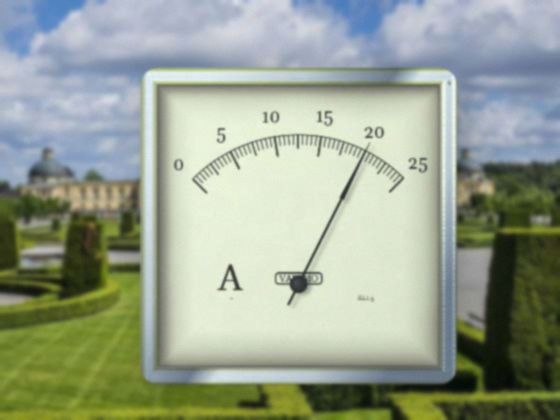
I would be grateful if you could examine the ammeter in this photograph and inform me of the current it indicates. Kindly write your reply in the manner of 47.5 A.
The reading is 20 A
